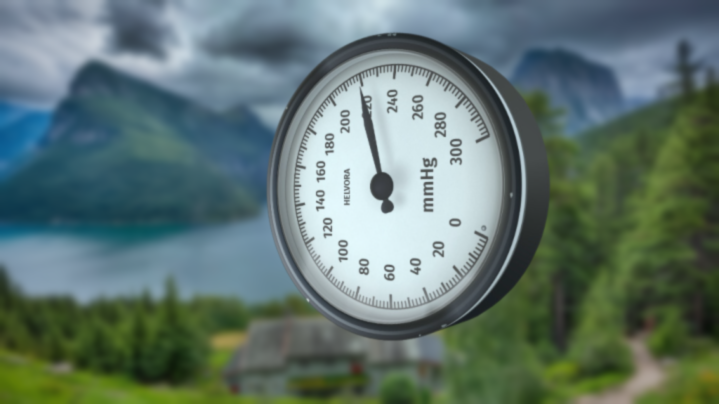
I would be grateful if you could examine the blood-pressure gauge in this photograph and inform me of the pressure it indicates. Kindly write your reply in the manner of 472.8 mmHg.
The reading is 220 mmHg
